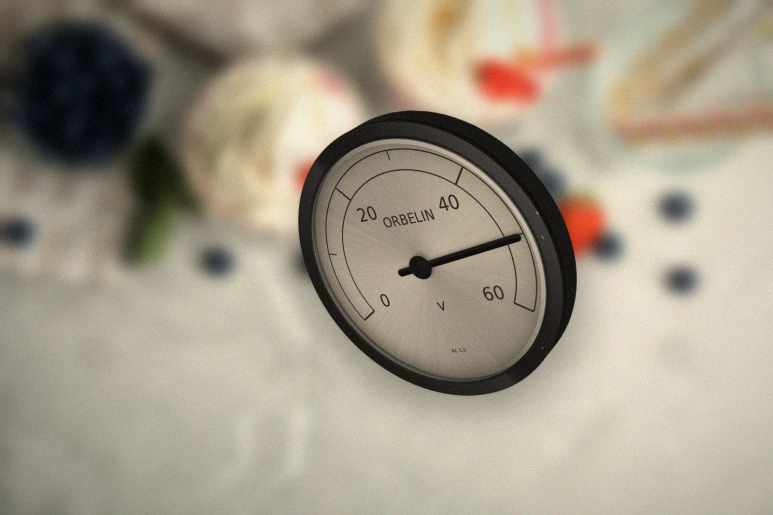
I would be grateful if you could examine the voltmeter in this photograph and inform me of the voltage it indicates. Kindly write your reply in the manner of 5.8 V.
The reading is 50 V
